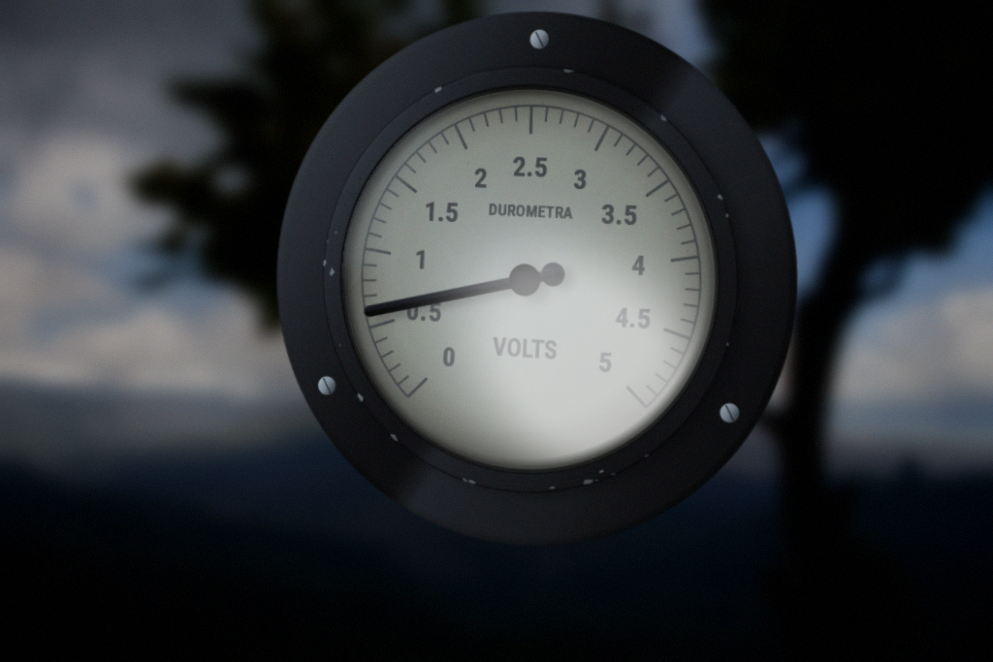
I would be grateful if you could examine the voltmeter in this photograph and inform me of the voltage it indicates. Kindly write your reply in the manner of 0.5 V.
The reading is 0.6 V
